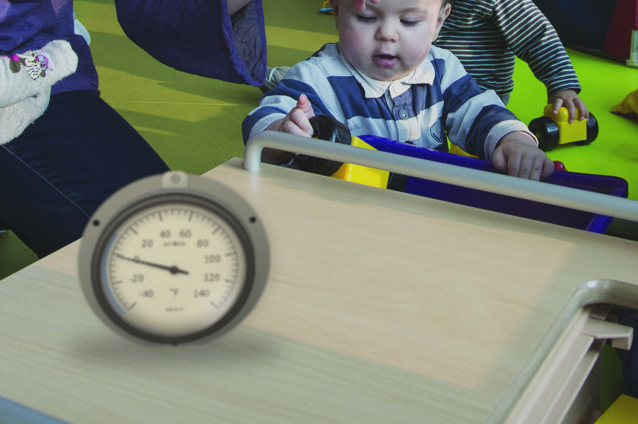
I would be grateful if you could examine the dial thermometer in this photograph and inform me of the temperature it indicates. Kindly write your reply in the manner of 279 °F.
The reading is 0 °F
